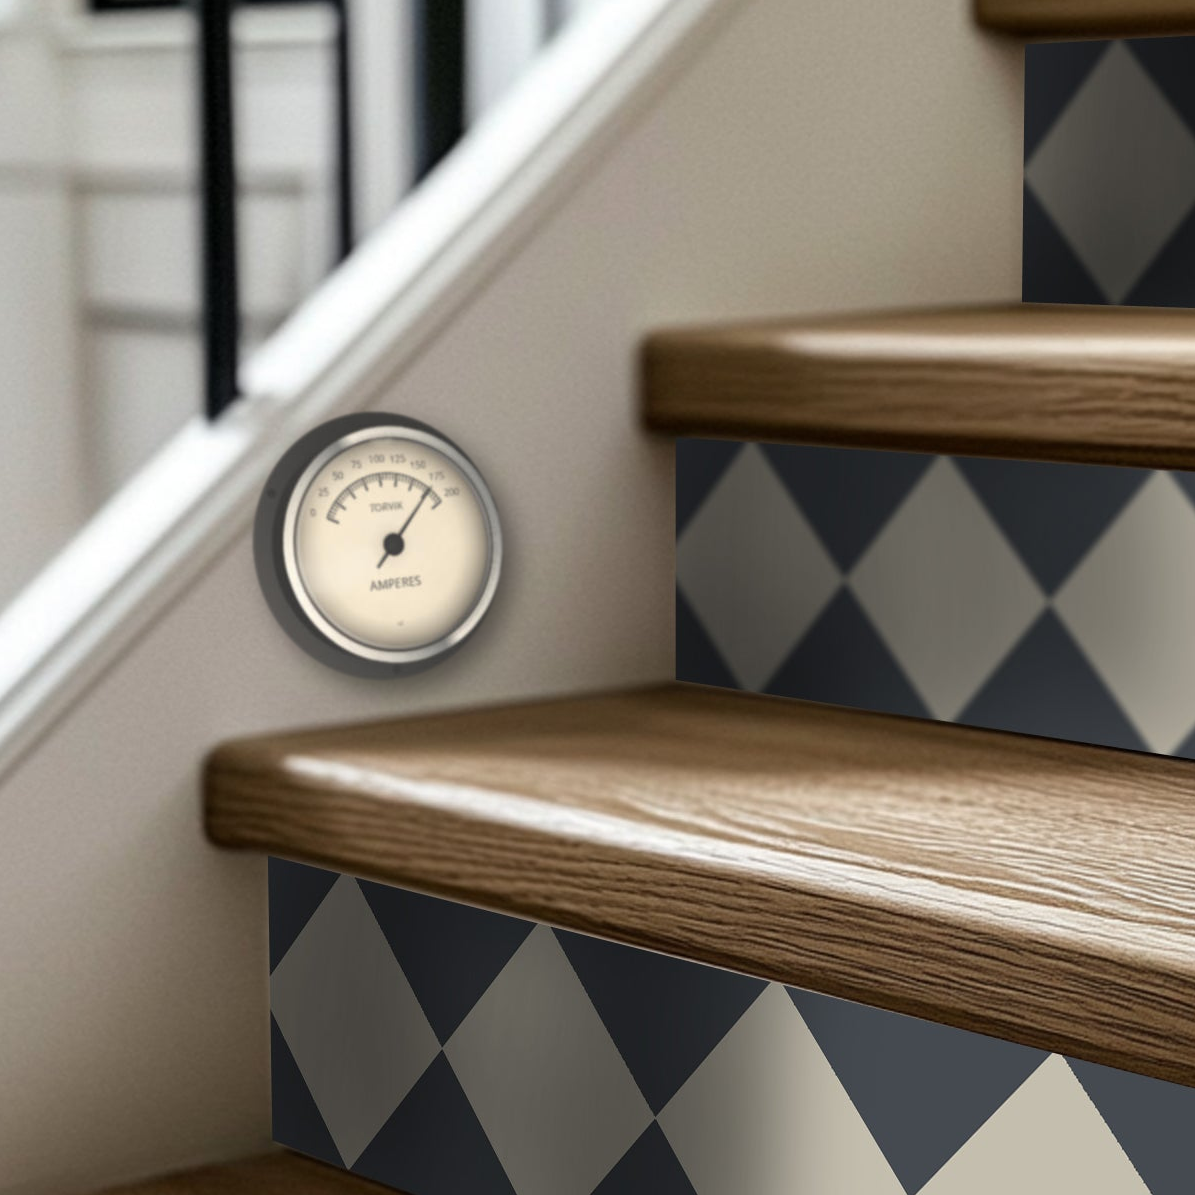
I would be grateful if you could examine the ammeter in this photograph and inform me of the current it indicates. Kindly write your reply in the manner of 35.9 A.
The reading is 175 A
